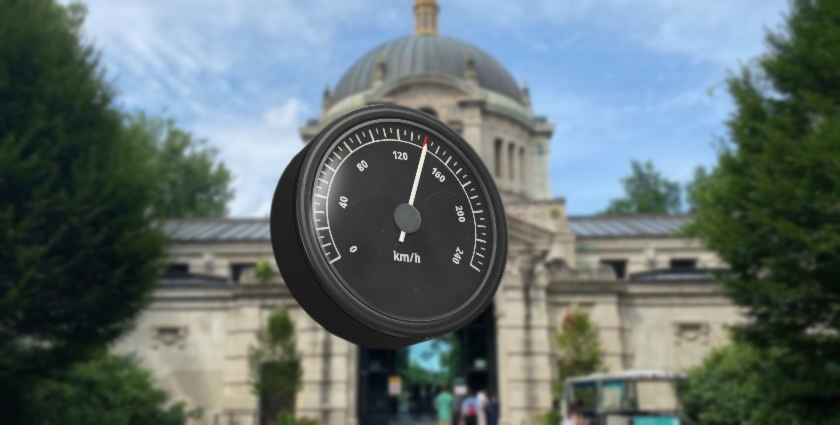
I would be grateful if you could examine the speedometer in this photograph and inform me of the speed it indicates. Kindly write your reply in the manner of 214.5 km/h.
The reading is 140 km/h
